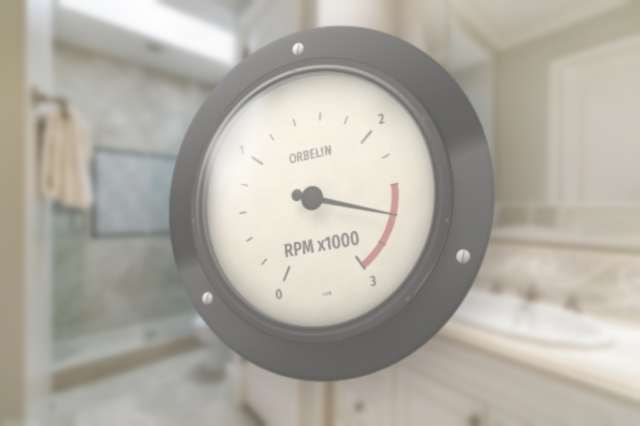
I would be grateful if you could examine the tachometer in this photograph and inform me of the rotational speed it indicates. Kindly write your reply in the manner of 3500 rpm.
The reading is 2600 rpm
